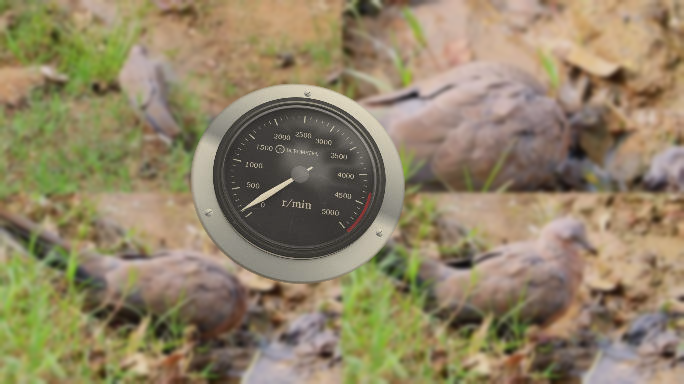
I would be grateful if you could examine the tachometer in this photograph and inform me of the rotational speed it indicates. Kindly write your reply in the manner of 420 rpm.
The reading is 100 rpm
